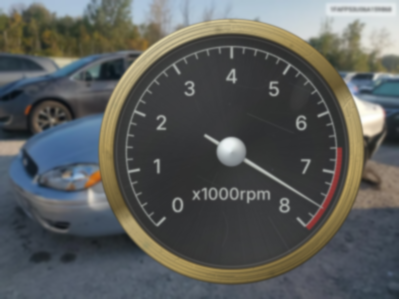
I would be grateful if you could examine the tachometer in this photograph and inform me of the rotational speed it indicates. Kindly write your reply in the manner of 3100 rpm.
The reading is 7600 rpm
